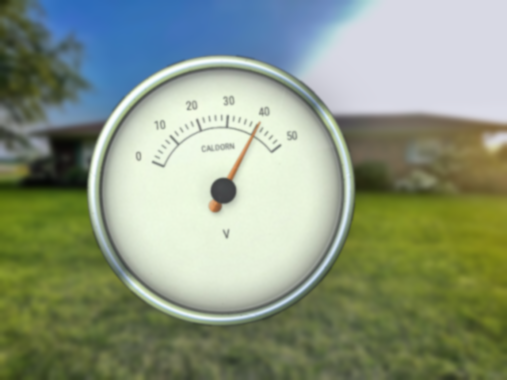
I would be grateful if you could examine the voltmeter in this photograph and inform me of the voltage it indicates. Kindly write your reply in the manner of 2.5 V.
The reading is 40 V
